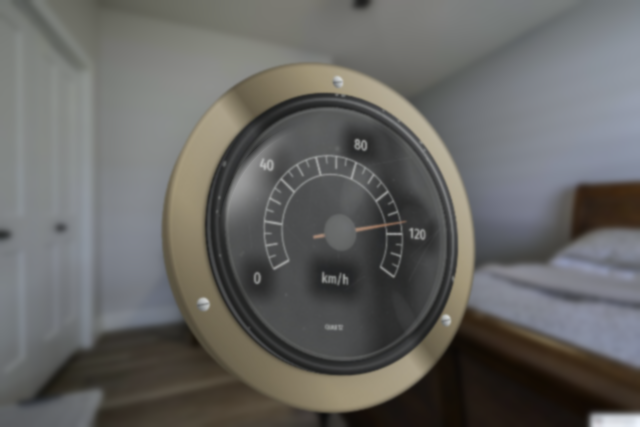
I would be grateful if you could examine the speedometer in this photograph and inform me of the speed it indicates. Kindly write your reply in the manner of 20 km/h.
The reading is 115 km/h
